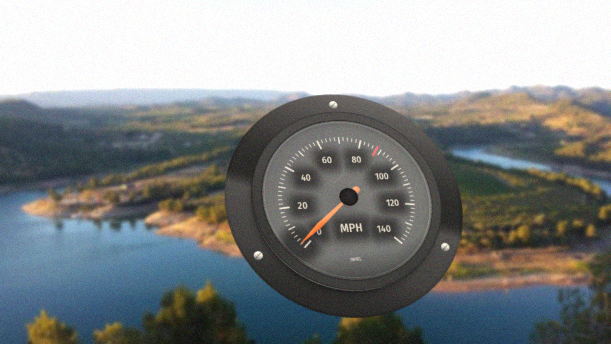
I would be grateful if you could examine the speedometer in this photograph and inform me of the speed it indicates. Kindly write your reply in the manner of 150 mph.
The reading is 2 mph
